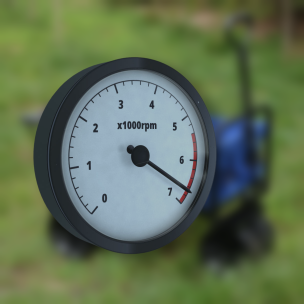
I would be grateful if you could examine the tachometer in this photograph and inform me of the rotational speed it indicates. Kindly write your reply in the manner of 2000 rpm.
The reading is 6700 rpm
